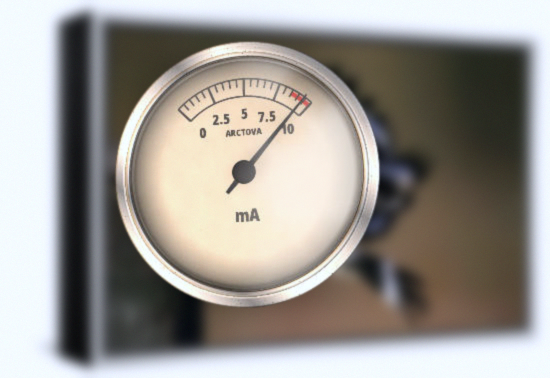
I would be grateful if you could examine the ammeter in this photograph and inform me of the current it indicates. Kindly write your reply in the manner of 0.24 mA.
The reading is 9.5 mA
